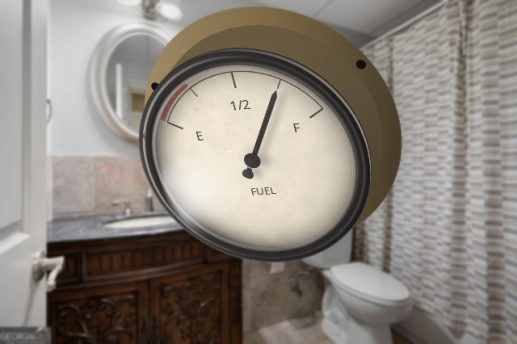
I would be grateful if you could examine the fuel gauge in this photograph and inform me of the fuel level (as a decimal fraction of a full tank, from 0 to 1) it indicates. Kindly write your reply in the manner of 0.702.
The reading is 0.75
